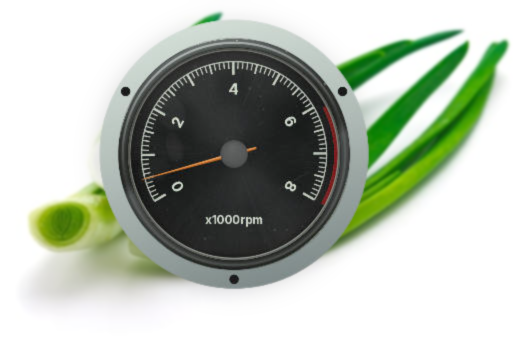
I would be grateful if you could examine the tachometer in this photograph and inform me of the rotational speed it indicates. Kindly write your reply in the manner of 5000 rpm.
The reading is 500 rpm
